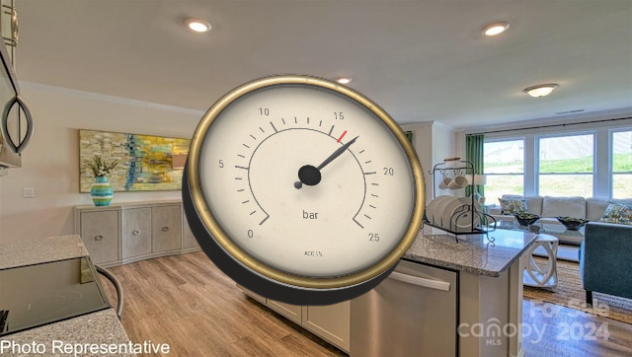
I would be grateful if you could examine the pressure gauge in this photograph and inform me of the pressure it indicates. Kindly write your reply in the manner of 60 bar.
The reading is 17 bar
